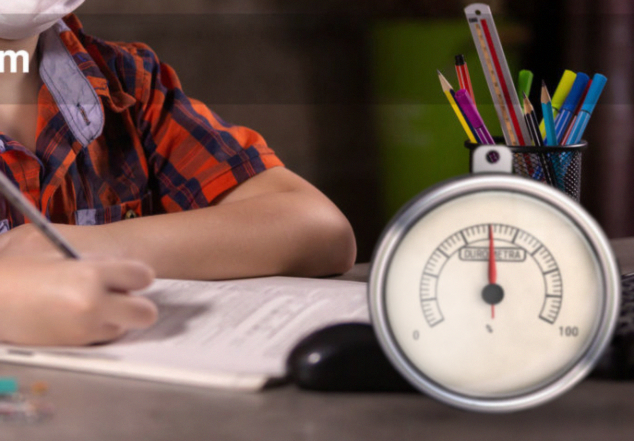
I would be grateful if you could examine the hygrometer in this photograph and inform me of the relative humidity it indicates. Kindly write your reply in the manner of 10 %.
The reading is 50 %
